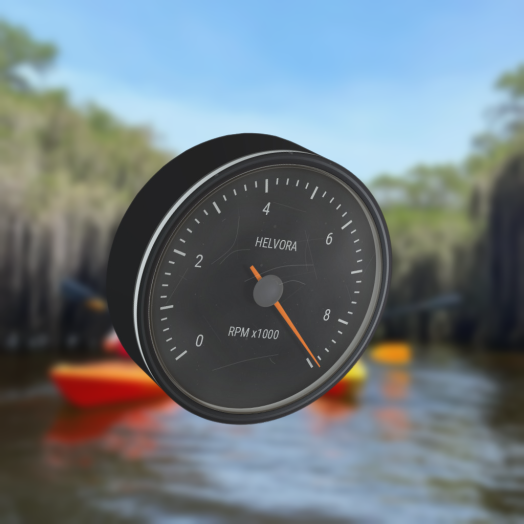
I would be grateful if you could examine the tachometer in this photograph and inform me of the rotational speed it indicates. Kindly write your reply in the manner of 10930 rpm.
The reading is 8900 rpm
